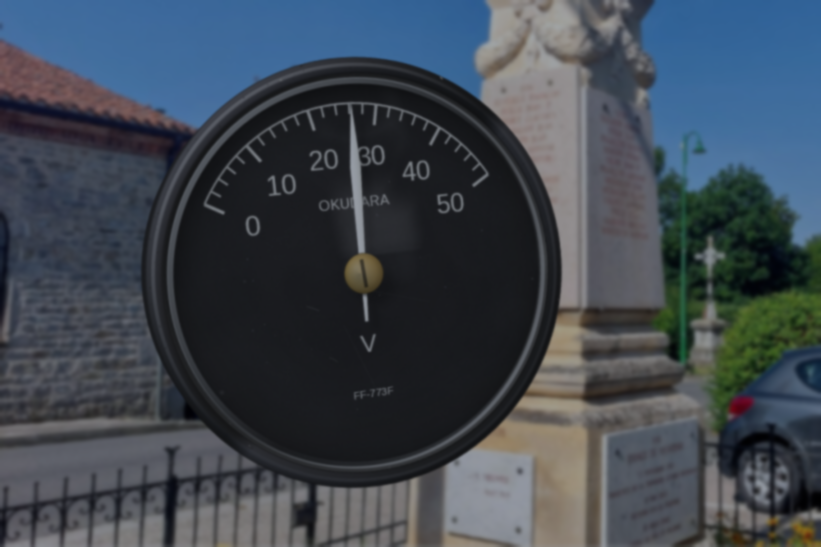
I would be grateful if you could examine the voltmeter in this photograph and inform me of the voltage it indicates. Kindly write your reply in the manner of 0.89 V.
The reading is 26 V
